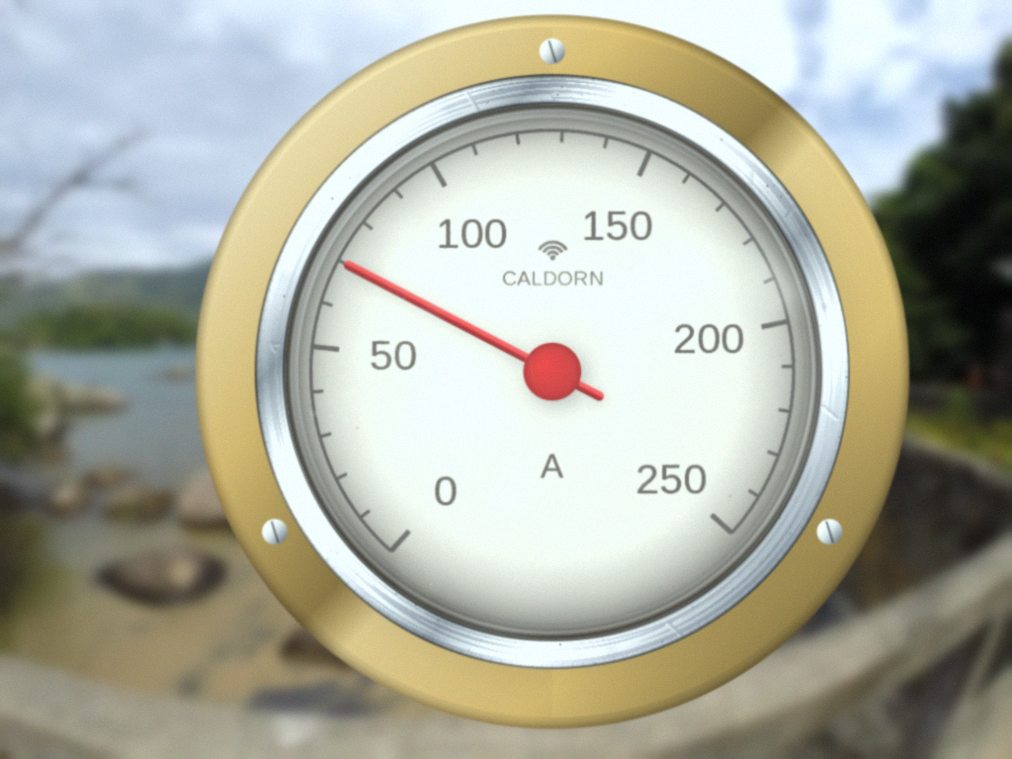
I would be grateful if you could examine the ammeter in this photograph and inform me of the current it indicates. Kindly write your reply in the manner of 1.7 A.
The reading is 70 A
